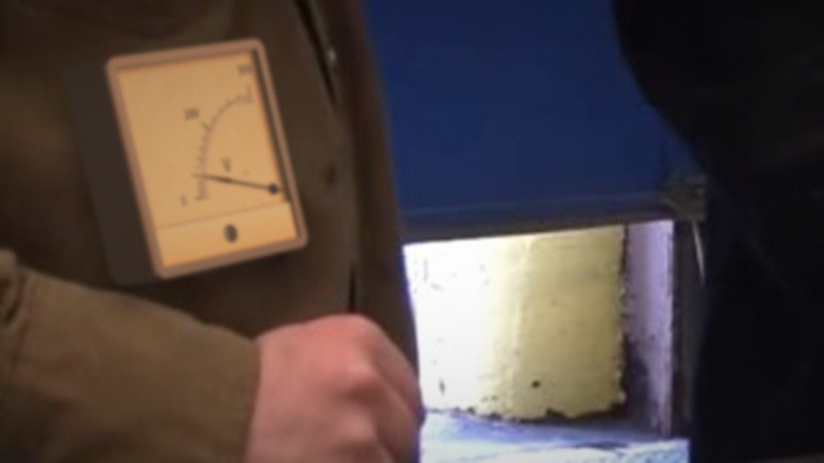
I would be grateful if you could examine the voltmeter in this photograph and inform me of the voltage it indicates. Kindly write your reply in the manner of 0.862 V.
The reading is 100 V
